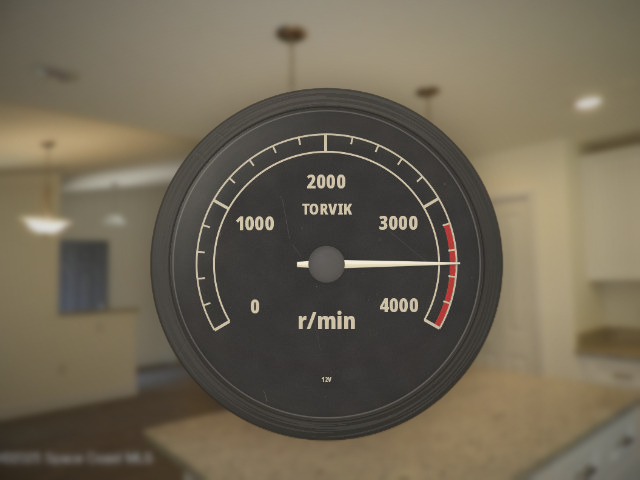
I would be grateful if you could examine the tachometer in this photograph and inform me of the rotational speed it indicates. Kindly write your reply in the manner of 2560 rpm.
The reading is 3500 rpm
